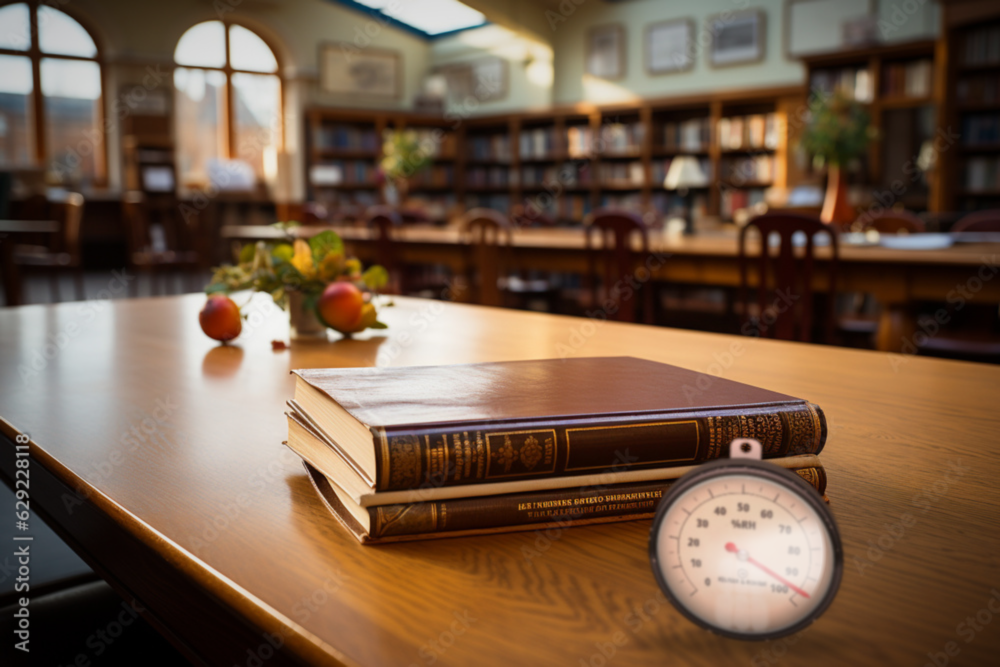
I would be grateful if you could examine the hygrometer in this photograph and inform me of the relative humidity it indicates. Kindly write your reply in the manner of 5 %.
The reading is 95 %
